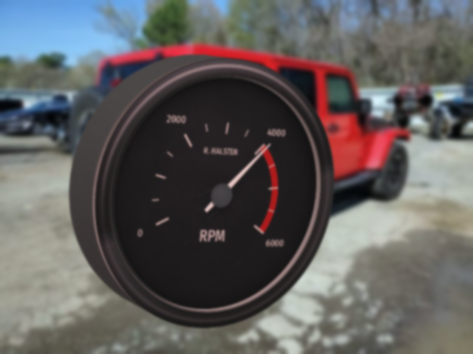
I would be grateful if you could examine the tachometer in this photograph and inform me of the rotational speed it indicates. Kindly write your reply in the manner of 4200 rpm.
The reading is 4000 rpm
